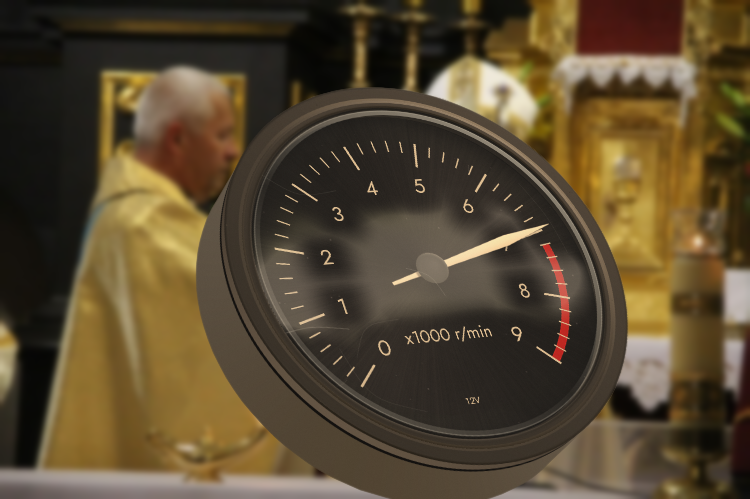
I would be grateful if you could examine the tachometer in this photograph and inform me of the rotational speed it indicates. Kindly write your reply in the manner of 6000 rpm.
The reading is 7000 rpm
